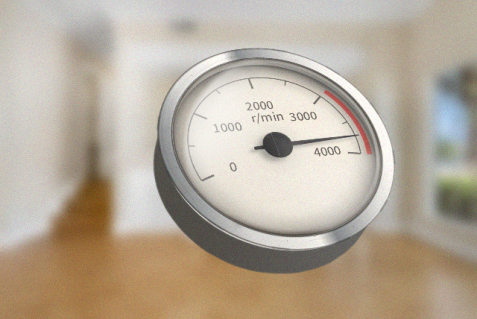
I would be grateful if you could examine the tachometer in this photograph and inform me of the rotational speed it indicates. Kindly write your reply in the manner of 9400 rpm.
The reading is 3750 rpm
